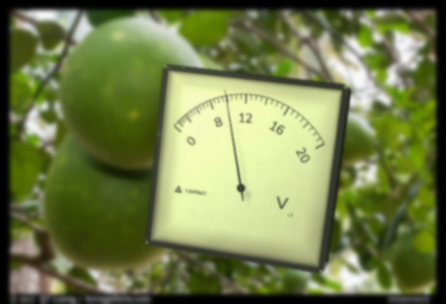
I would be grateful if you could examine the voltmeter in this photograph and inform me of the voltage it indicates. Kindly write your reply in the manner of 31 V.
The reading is 10 V
